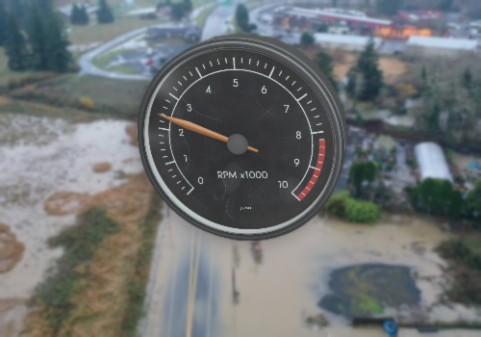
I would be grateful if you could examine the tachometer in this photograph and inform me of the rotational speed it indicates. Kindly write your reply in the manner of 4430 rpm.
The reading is 2400 rpm
